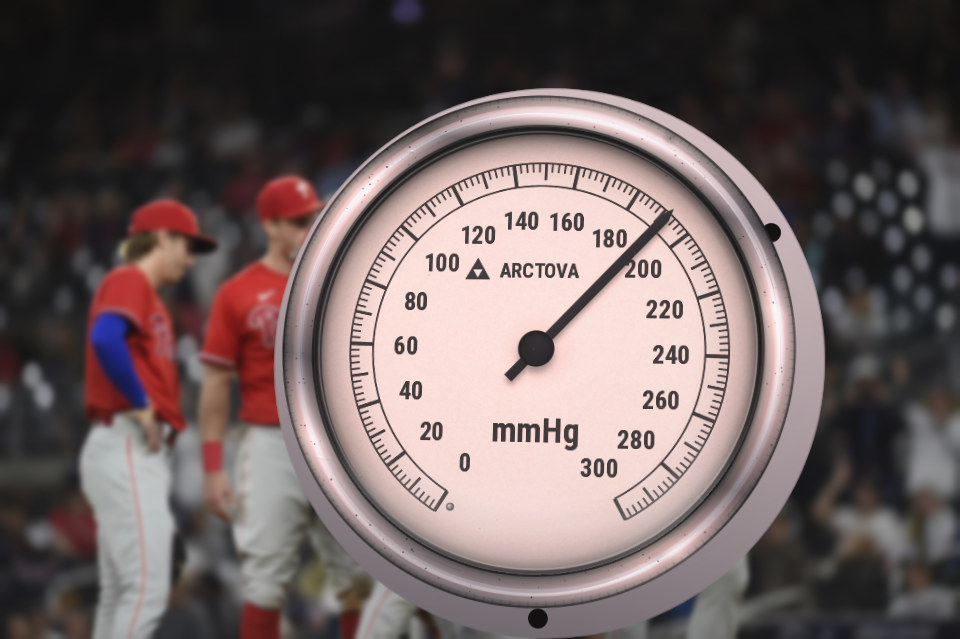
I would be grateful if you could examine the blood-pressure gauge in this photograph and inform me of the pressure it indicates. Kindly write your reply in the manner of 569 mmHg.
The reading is 192 mmHg
